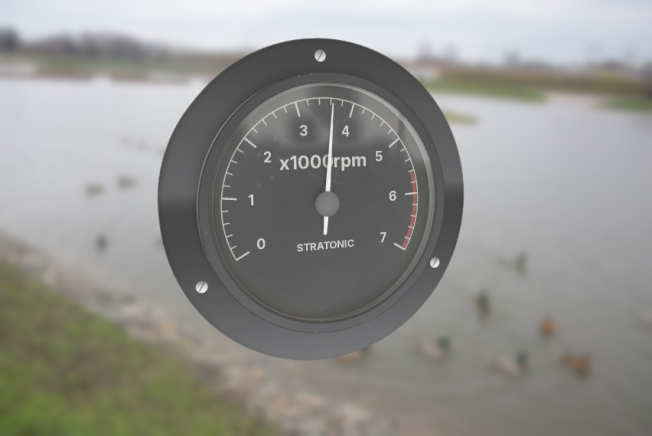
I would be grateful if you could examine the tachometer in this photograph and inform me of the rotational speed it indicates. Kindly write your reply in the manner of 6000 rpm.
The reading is 3600 rpm
